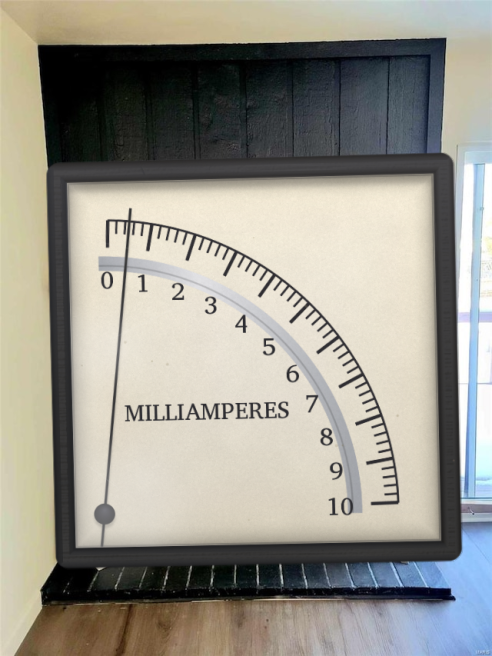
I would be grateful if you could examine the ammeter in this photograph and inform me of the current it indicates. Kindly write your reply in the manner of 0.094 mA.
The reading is 0.5 mA
